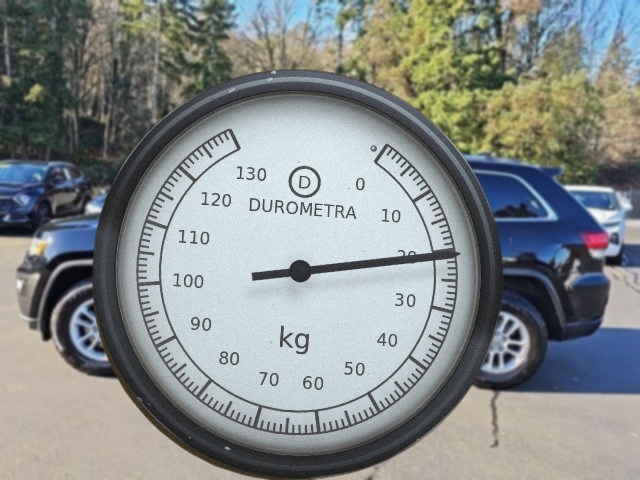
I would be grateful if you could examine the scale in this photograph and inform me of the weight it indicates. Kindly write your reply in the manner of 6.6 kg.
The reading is 21 kg
